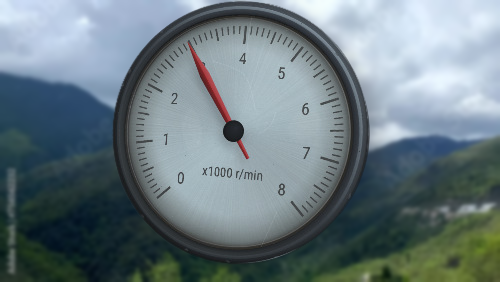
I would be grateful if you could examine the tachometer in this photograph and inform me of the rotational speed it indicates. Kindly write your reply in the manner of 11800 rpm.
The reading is 3000 rpm
